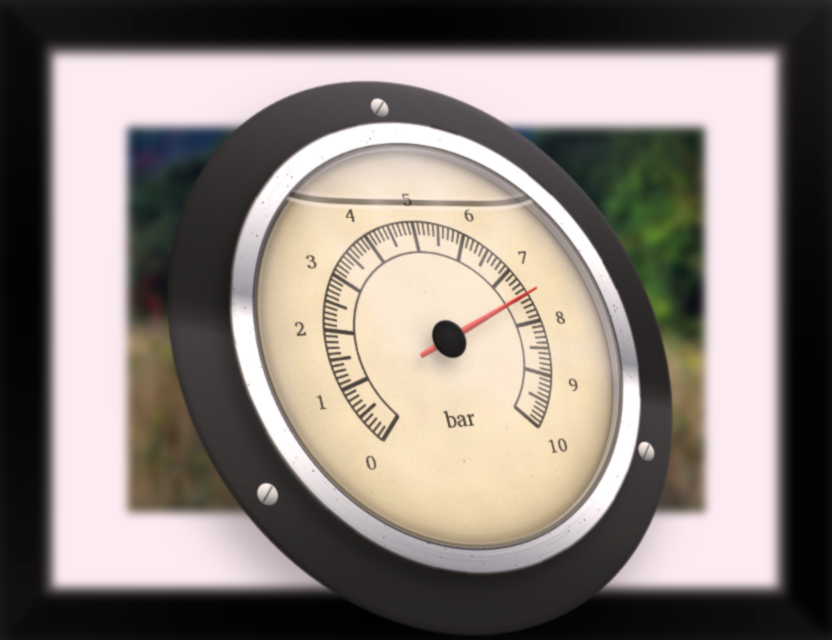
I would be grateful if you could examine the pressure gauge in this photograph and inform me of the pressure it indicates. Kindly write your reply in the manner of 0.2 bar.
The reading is 7.5 bar
